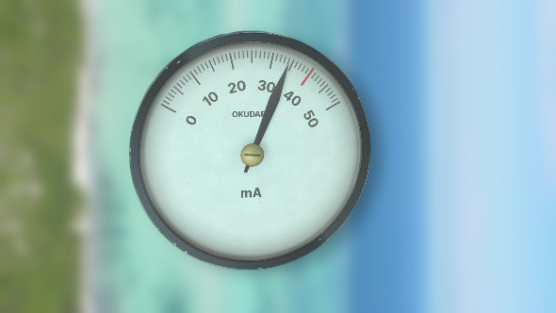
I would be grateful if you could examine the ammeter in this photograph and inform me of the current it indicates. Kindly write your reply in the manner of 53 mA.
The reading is 34 mA
